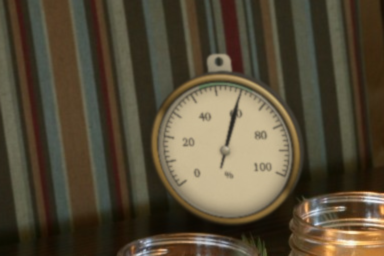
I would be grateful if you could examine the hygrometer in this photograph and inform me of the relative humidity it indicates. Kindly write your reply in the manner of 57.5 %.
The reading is 60 %
